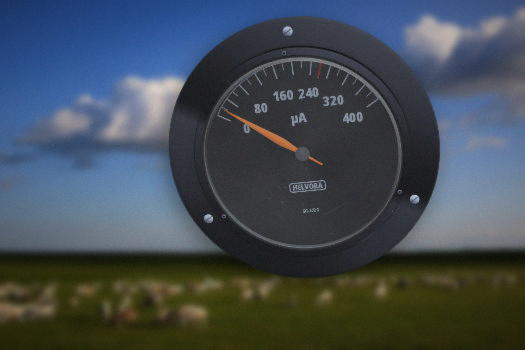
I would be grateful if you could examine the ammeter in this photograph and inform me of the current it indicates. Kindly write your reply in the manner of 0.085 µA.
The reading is 20 µA
